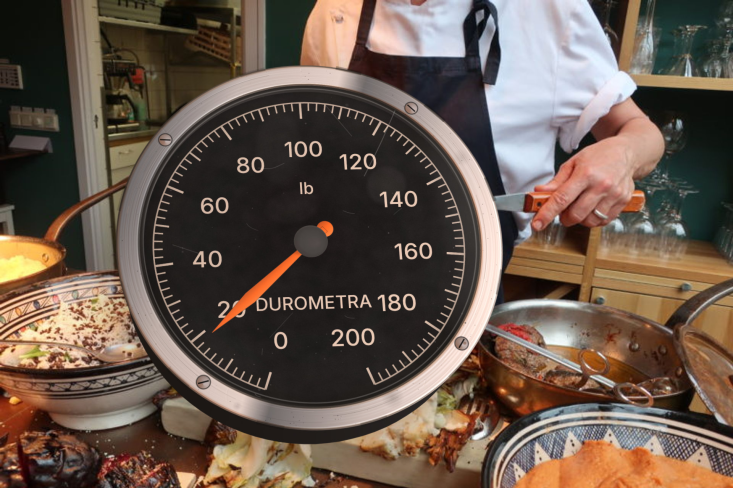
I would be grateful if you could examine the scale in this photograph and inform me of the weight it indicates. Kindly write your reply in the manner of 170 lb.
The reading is 18 lb
